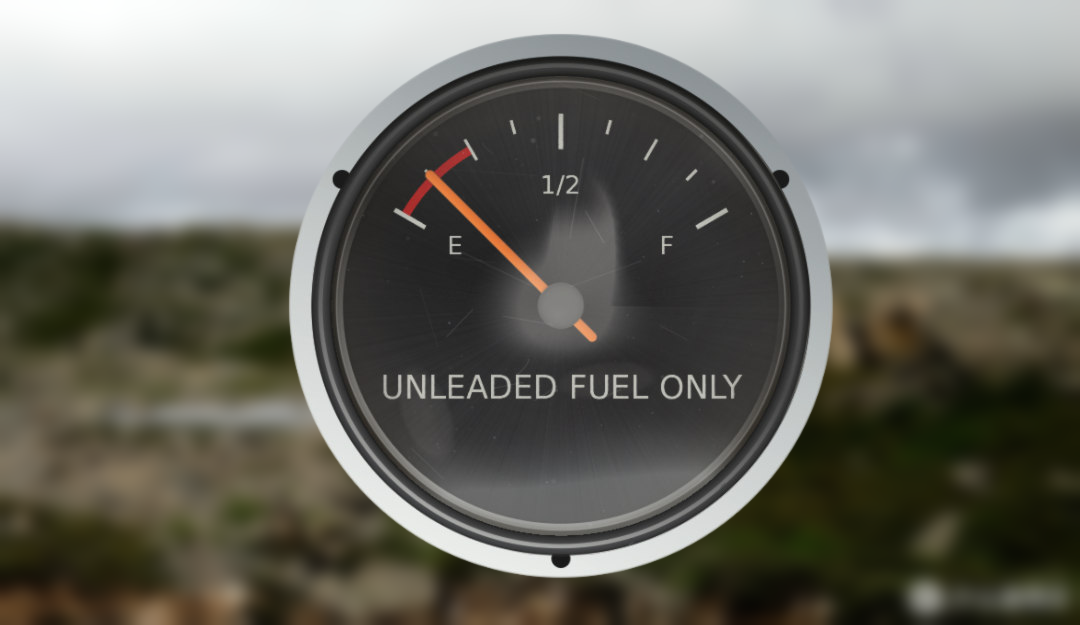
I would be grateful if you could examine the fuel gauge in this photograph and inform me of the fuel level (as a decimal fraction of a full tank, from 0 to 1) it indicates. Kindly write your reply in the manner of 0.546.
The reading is 0.125
